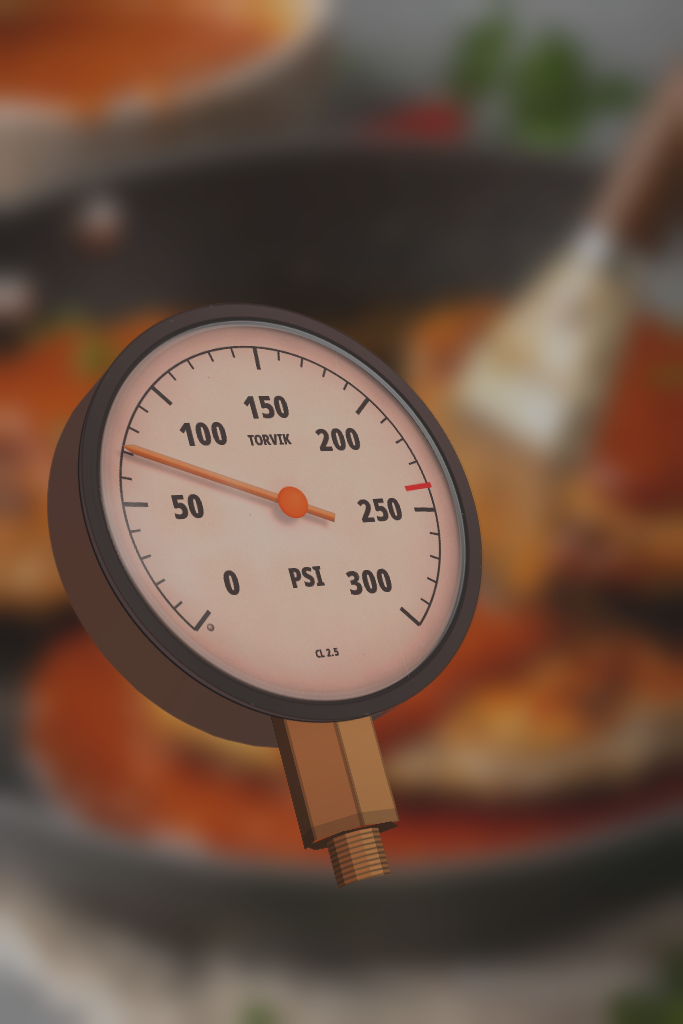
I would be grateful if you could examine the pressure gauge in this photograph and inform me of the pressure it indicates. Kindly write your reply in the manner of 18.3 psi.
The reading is 70 psi
